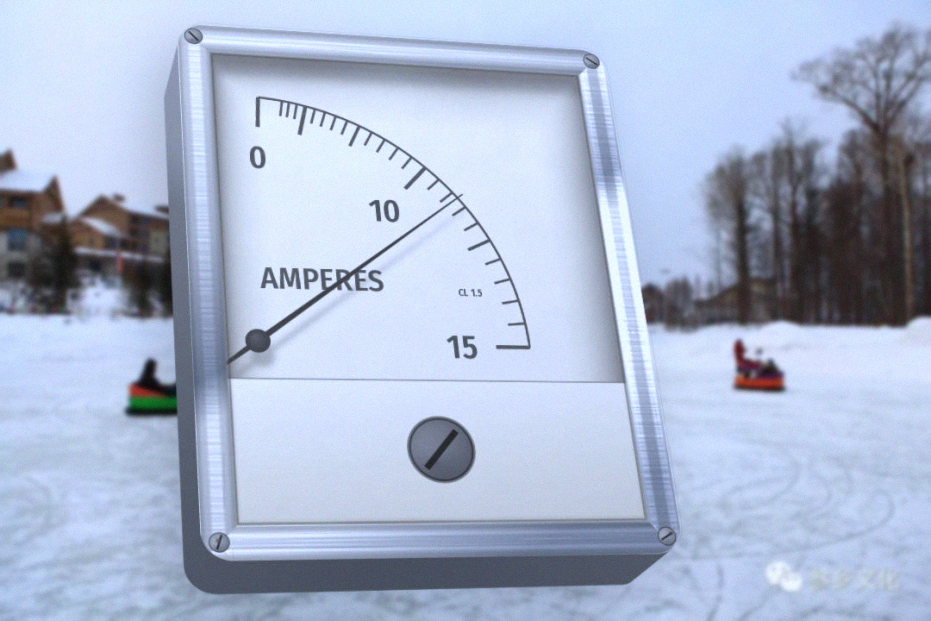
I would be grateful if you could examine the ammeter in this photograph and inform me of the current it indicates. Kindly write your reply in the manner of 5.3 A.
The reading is 11.25 A
